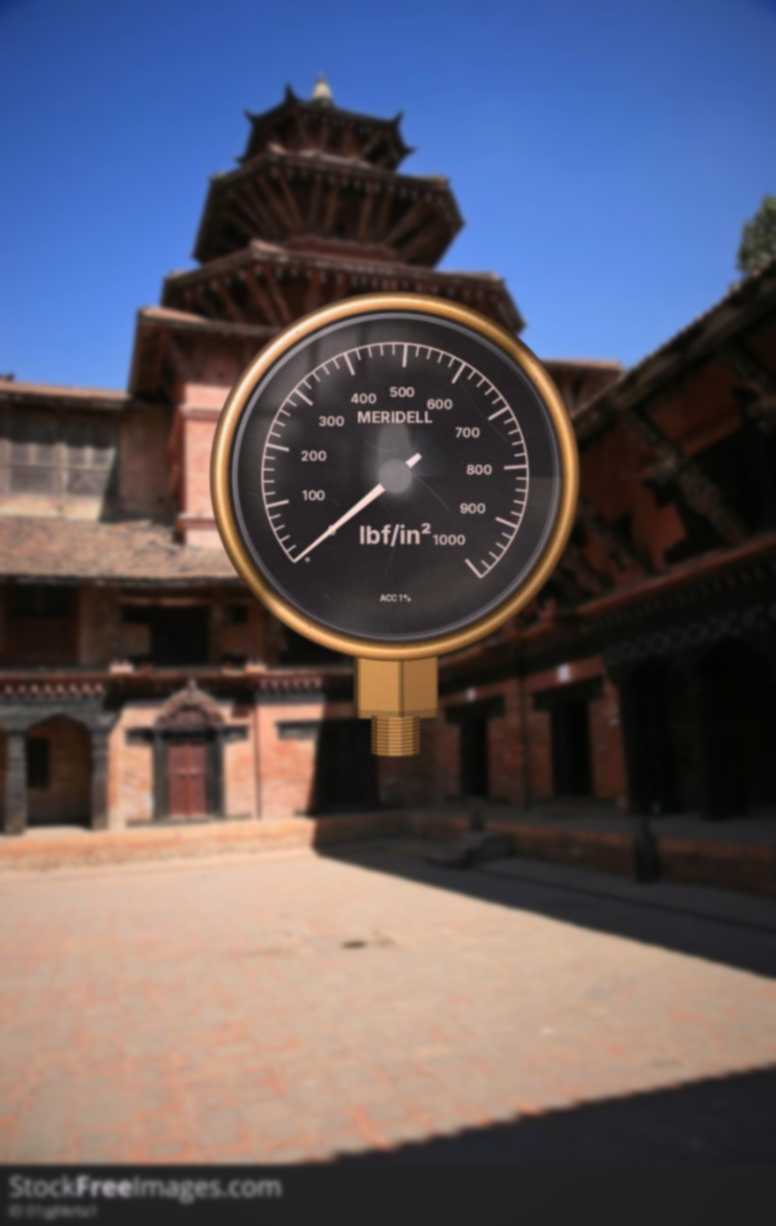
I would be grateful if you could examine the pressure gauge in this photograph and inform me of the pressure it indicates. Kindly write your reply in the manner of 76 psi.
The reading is 0 psi
